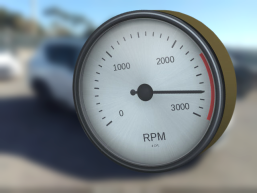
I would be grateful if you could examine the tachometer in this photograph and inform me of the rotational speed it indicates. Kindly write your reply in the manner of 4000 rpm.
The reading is 2700 rpm
